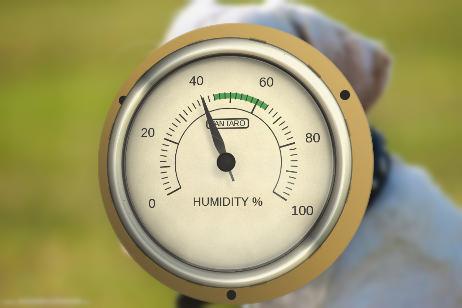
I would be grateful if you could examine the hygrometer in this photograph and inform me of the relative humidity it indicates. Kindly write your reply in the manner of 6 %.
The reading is 40 %
